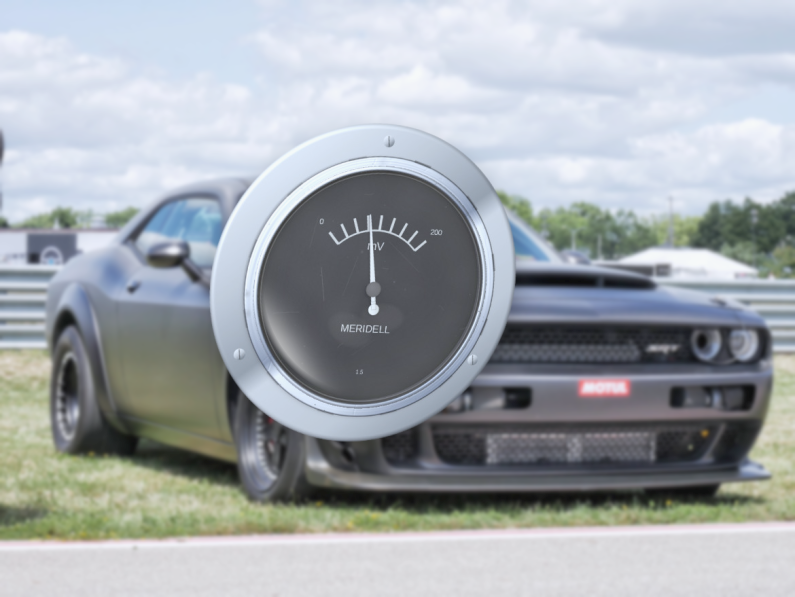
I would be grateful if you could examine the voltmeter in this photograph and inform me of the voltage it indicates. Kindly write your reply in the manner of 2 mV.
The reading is 75 mV
